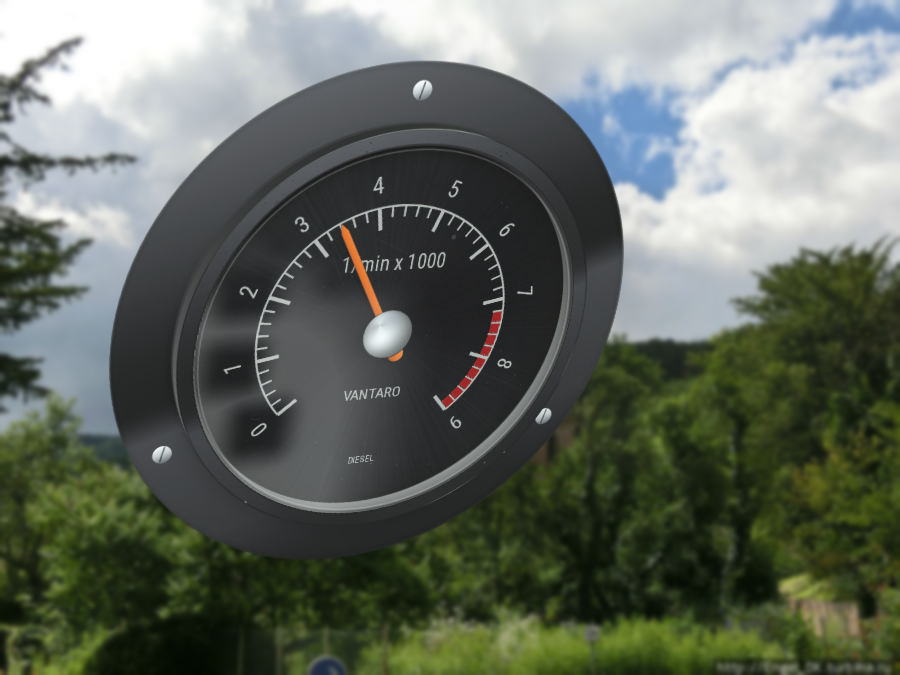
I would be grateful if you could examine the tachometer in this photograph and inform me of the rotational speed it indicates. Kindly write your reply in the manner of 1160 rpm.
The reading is 3400 rpm
